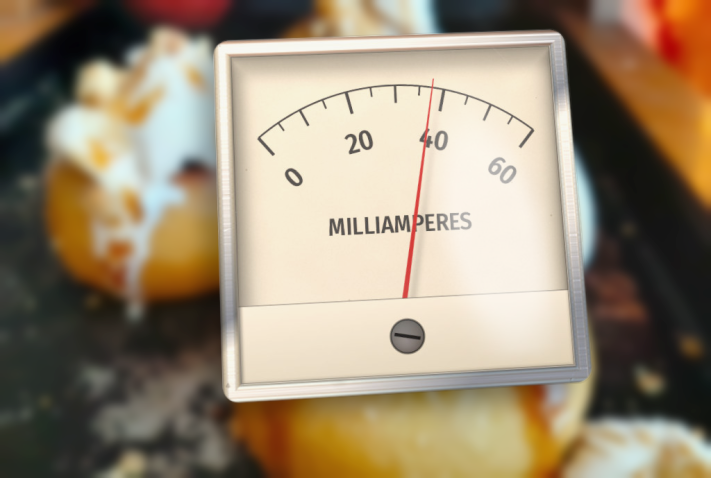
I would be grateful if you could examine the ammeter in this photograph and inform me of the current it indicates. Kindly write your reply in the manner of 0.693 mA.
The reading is 37.5 mA
